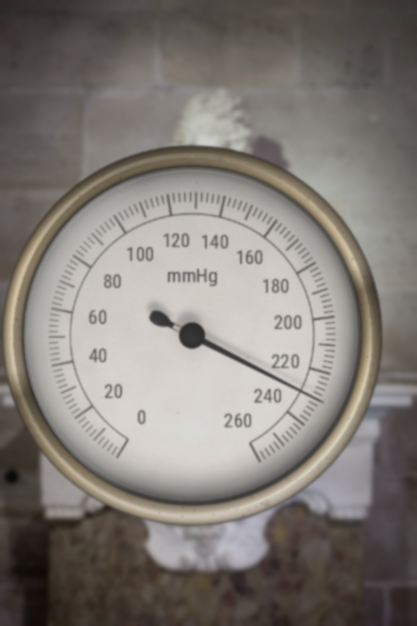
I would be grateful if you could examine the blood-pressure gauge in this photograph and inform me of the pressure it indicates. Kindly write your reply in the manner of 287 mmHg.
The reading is 230 mmHg
